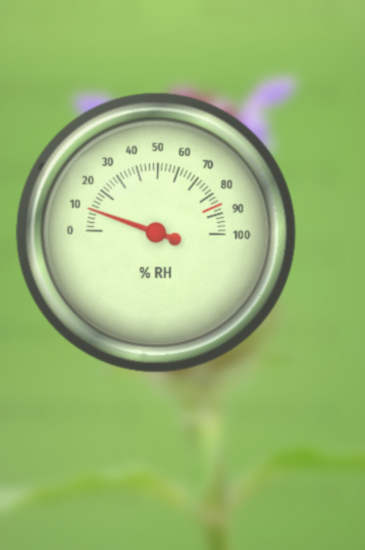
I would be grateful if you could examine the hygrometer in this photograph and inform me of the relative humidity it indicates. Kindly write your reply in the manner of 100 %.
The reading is 10 %
